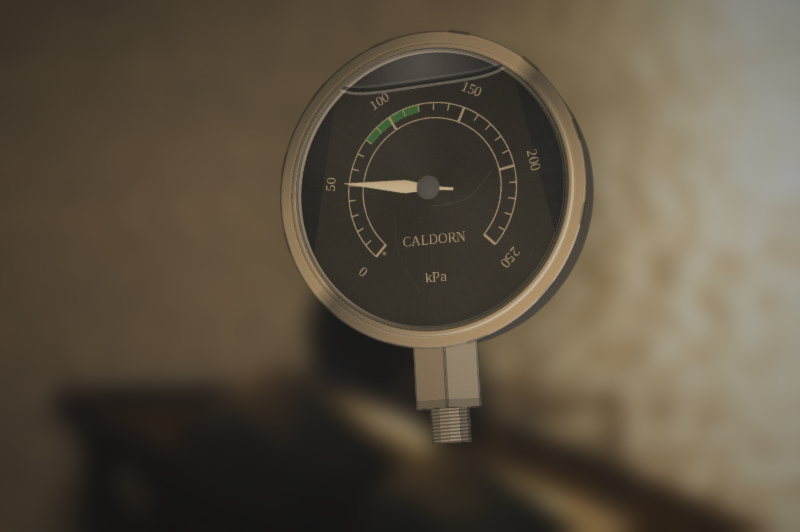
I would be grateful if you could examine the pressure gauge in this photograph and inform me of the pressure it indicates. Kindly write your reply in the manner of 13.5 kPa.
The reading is 50 kPa
